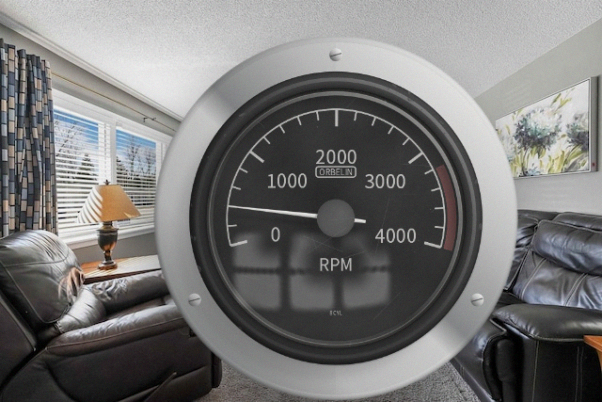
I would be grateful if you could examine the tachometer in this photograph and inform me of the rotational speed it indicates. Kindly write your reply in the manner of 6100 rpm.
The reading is 400 rpm
